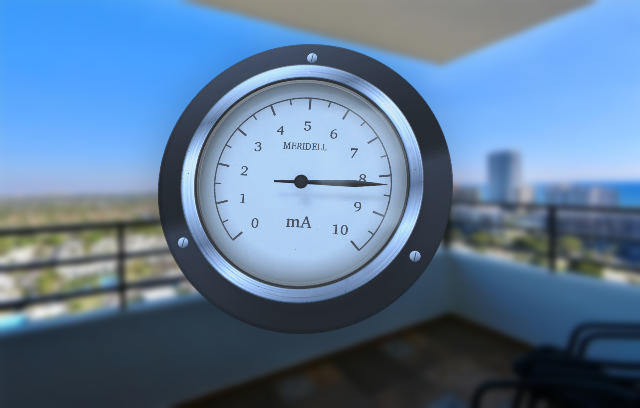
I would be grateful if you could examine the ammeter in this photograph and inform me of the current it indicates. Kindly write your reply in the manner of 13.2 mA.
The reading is 8.25 mA
